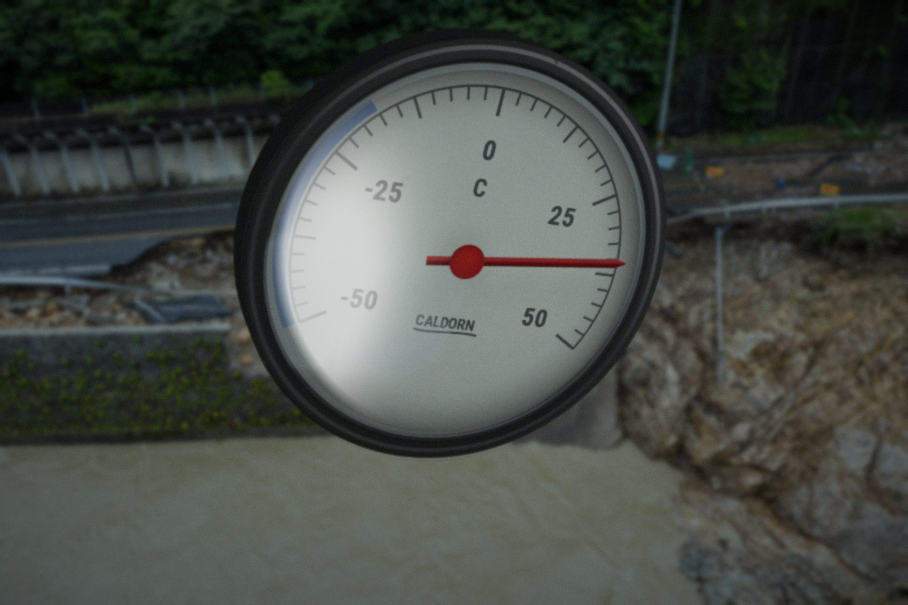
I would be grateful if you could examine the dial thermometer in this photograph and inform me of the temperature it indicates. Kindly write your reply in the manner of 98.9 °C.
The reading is 35 °C
